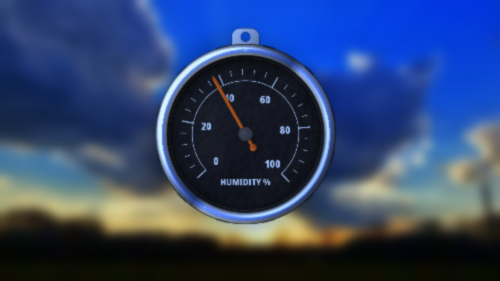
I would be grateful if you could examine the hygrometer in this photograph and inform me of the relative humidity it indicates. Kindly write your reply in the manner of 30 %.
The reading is 38 %
